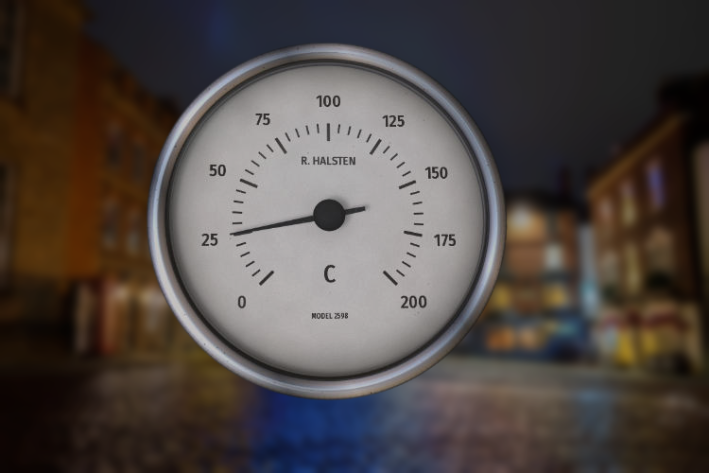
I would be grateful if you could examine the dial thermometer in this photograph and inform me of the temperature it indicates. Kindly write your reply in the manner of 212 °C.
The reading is 25 °C
